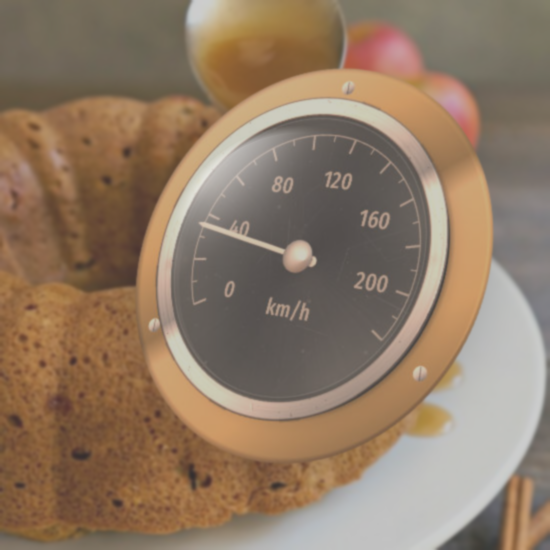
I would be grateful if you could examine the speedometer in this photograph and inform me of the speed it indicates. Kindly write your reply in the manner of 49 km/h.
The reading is 35 km/h
